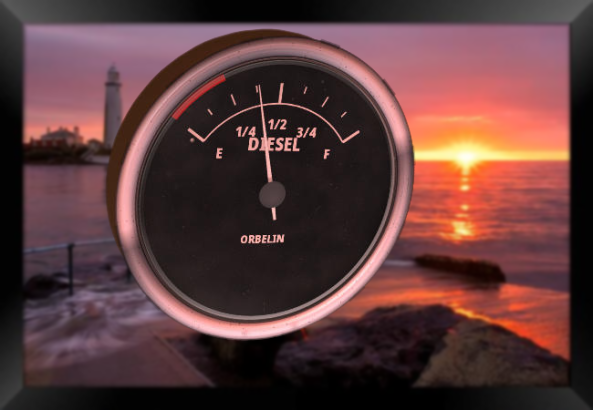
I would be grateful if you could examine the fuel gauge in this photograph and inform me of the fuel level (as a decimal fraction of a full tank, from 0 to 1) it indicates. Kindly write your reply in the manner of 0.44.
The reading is 0.375
